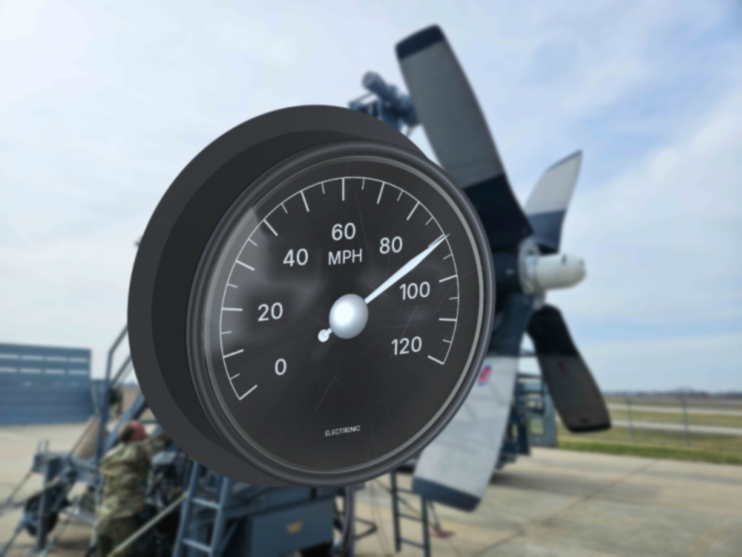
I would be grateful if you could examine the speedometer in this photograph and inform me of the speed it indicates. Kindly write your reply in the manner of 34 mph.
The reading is 90 mph
